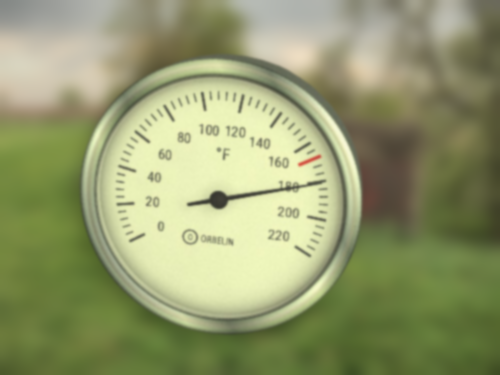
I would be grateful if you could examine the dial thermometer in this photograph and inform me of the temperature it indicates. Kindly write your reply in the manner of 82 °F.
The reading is 180 °F
